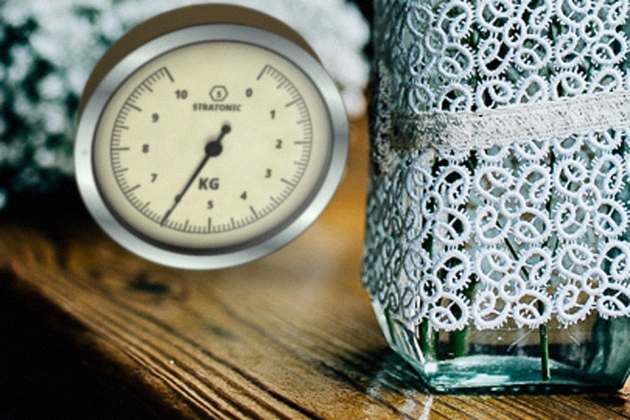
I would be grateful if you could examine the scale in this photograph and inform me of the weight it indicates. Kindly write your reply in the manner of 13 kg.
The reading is 6 kg
